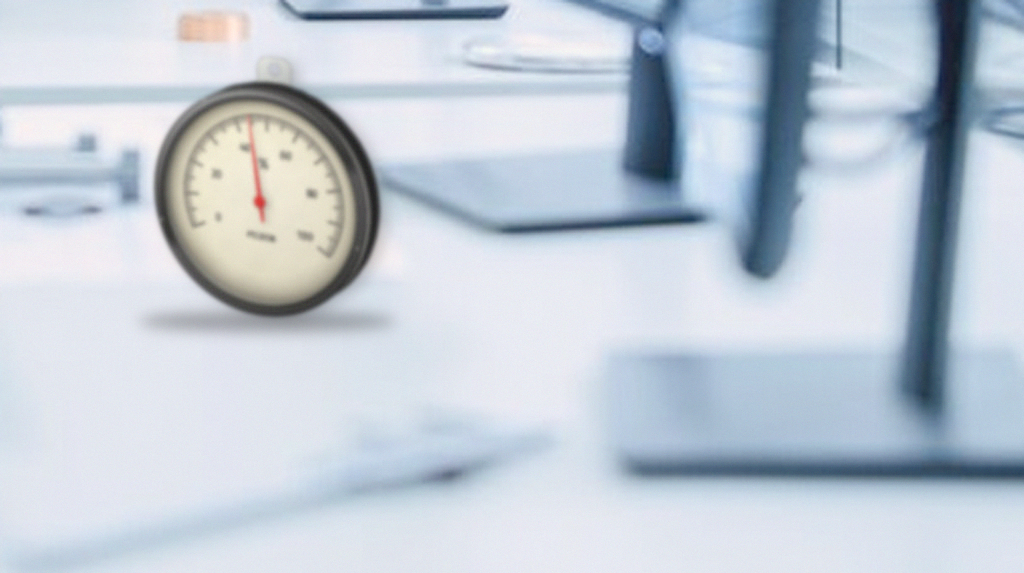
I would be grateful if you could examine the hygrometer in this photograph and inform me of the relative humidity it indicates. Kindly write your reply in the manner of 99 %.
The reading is 45 %
